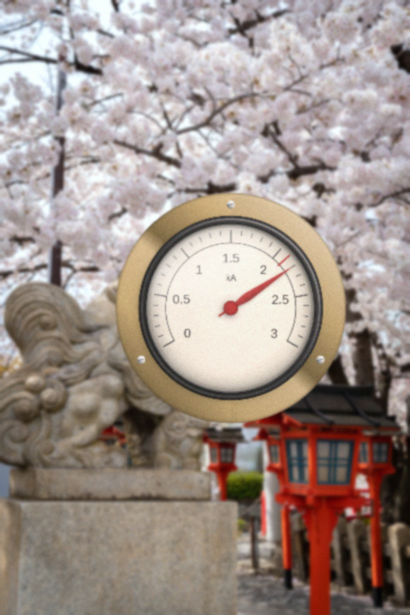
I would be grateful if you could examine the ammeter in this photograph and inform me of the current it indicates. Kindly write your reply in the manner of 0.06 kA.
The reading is 2.2 kA
